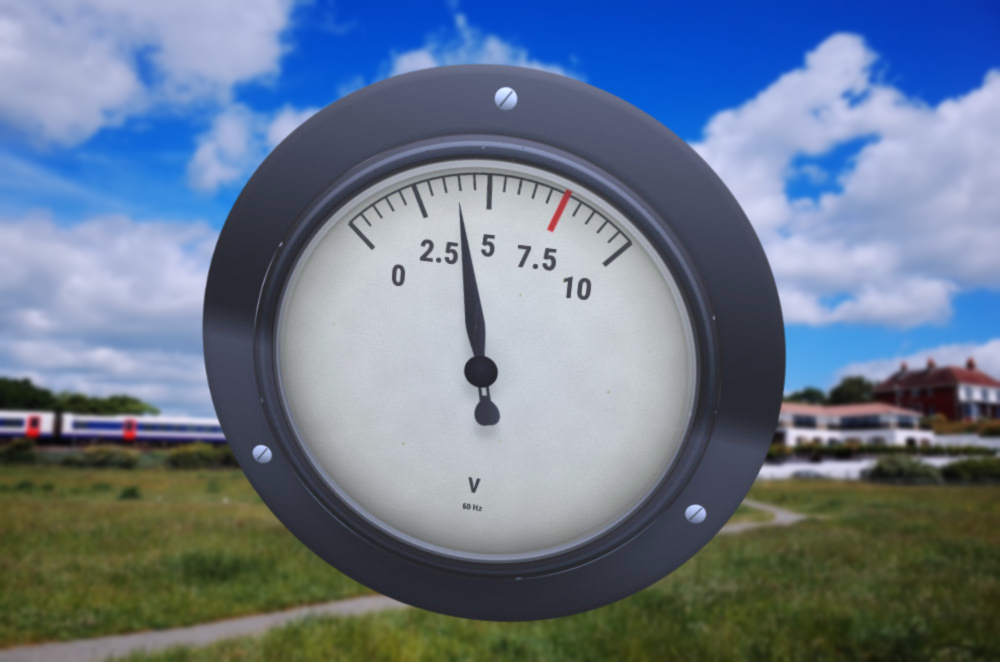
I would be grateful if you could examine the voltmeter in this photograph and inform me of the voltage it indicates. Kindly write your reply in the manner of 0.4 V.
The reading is 4 V
